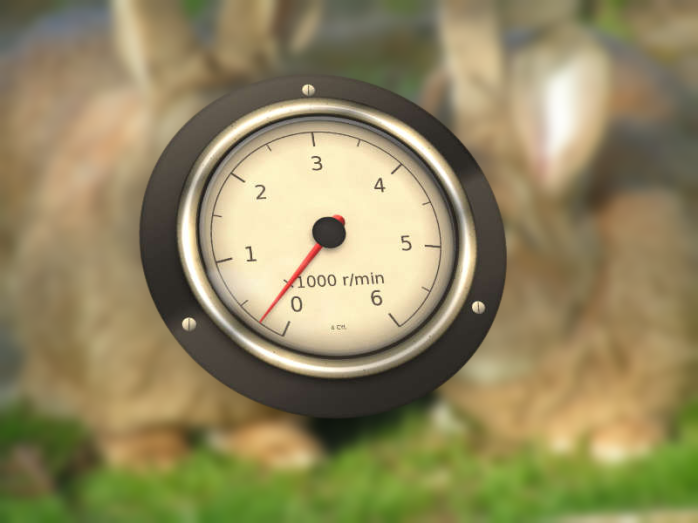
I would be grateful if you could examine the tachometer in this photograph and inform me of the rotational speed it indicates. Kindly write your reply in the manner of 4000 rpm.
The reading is 250 rpm
